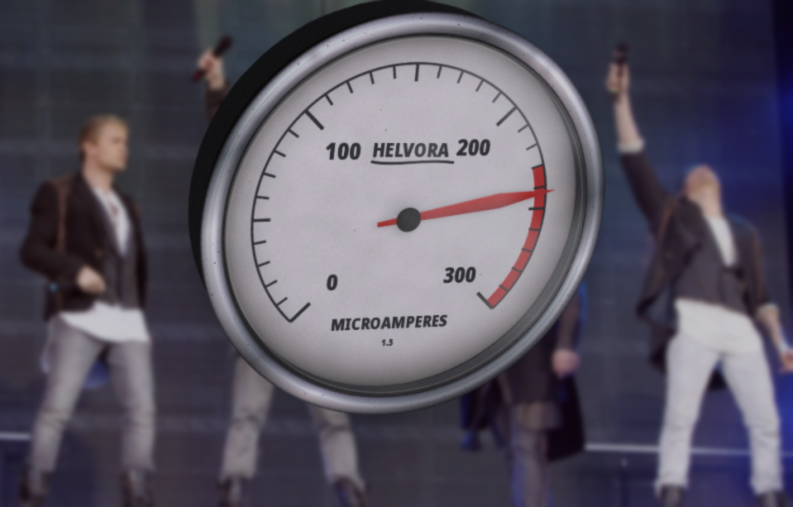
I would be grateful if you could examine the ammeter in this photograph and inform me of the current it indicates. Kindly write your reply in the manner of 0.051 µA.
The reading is 240 µA
